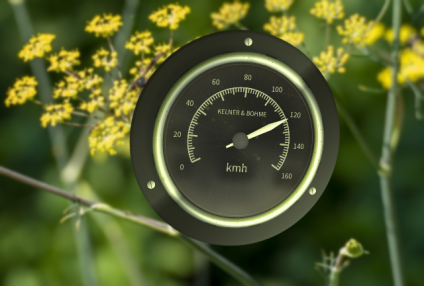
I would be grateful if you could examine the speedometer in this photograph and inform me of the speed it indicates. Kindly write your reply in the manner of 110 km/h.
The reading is 120 km/h
